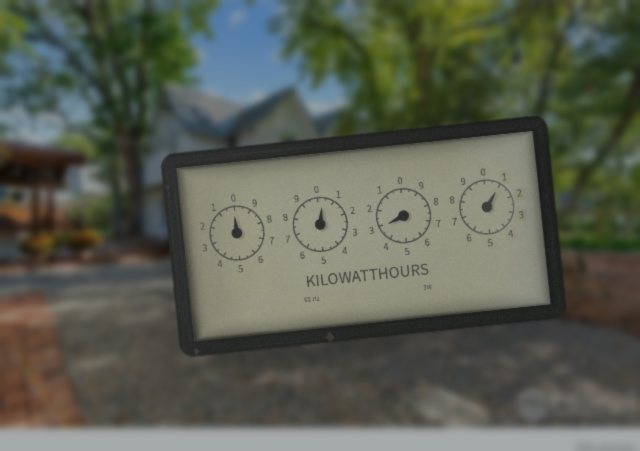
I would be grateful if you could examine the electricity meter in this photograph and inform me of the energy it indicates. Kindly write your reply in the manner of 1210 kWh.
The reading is 31 kWh
